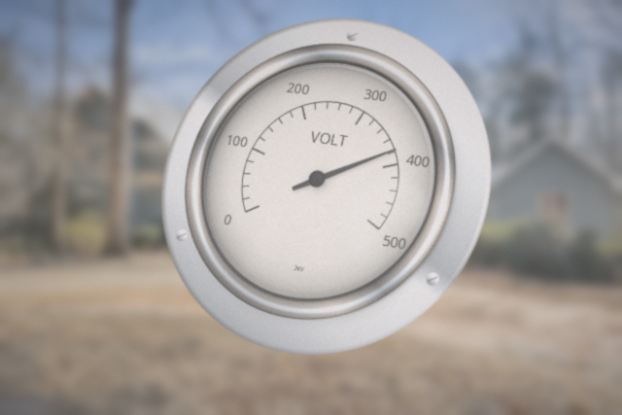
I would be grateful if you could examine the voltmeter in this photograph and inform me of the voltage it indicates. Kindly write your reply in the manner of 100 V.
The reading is 380 V
